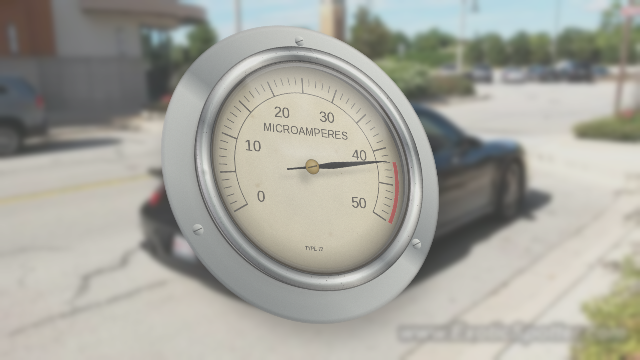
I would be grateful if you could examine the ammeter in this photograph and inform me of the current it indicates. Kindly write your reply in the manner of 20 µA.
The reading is 42 µA
